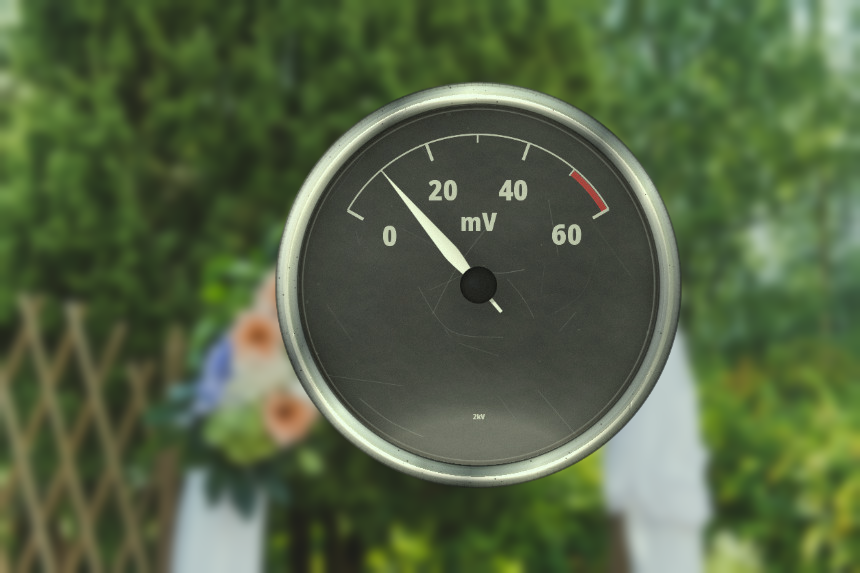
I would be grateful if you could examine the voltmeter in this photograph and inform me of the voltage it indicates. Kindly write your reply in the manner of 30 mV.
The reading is 10 mV
